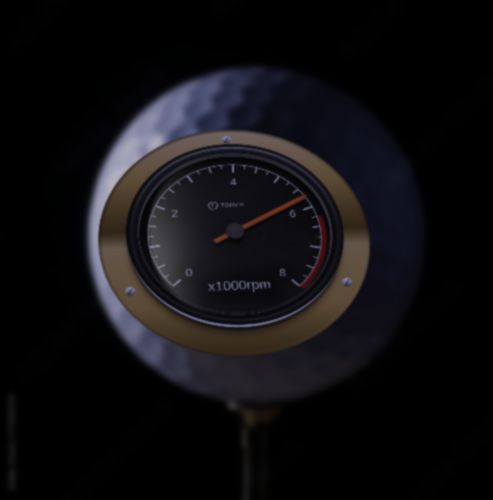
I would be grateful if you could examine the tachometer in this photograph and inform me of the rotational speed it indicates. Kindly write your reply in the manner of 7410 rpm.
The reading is 5750 rpm
